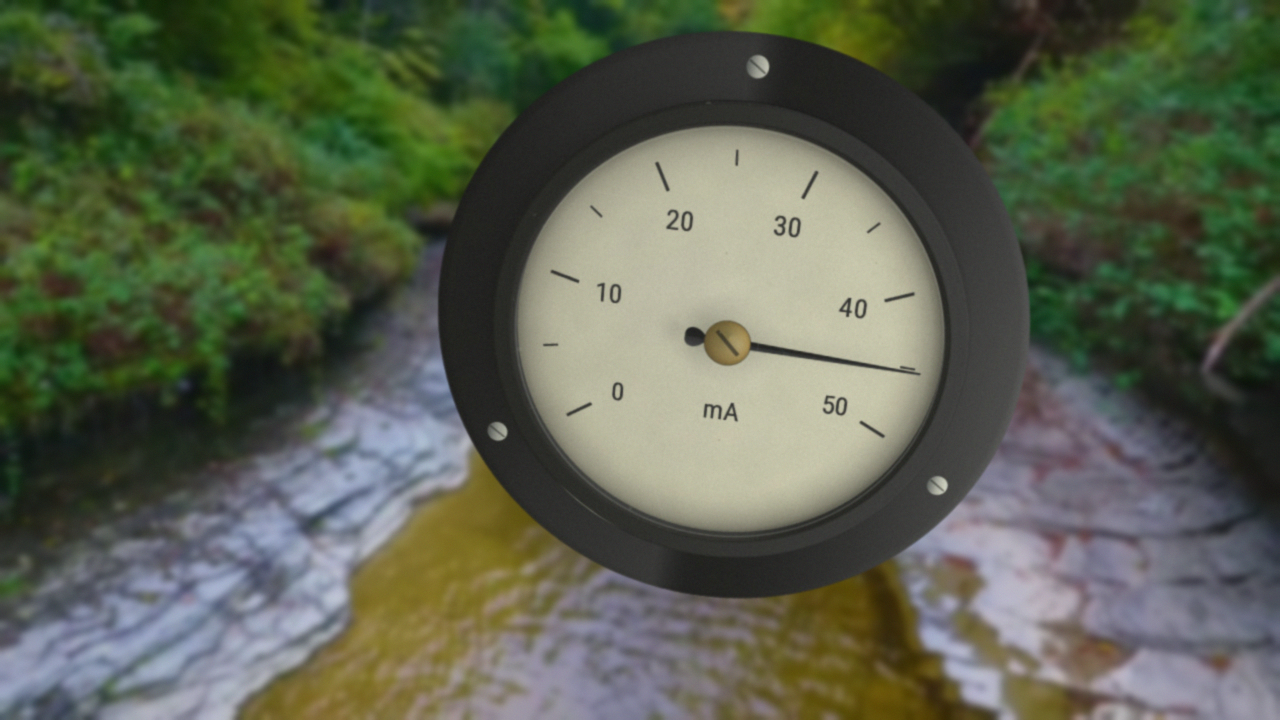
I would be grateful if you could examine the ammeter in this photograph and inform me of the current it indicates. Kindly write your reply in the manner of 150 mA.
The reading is 45 mA
